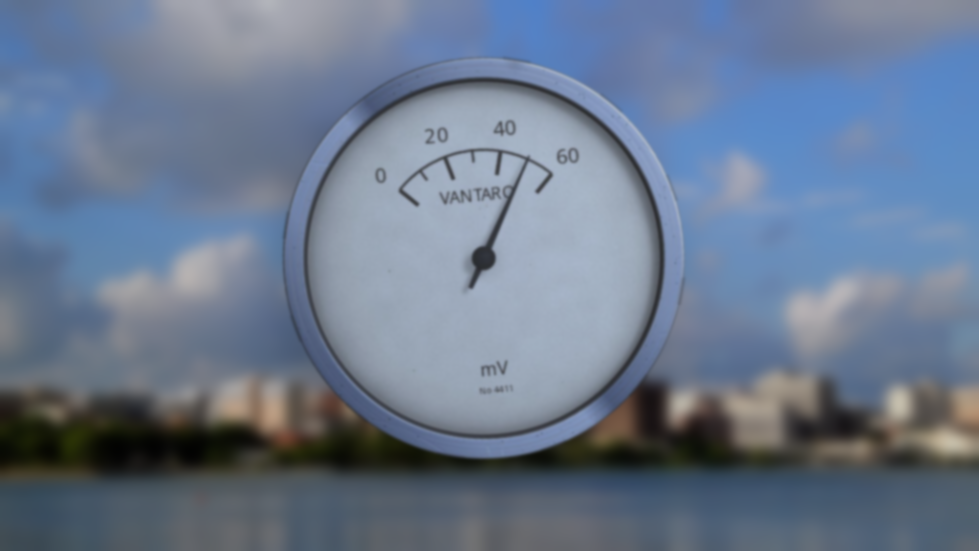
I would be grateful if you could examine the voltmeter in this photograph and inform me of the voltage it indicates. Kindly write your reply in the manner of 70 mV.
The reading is 50 mV
